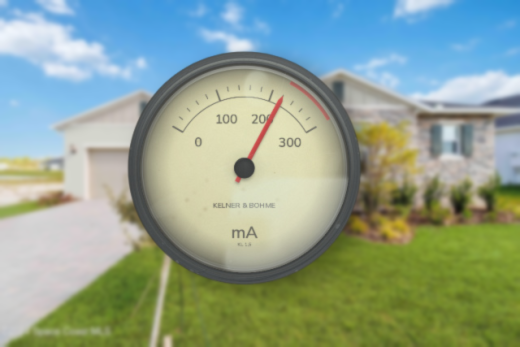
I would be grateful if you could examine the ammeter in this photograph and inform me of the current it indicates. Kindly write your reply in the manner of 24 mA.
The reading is 220 mA
